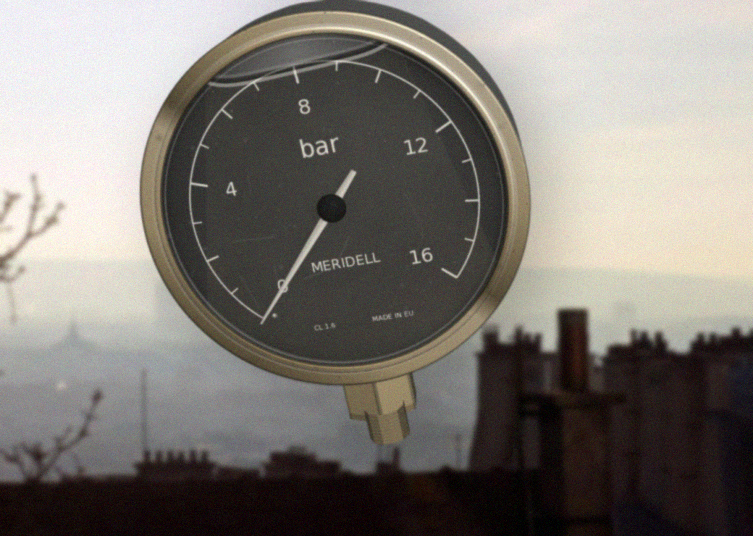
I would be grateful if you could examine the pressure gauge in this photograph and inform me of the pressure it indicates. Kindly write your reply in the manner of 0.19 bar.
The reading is 0 bar
